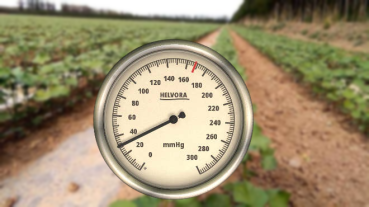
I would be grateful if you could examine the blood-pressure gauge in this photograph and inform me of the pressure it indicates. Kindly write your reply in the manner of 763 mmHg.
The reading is 30 mmHg
